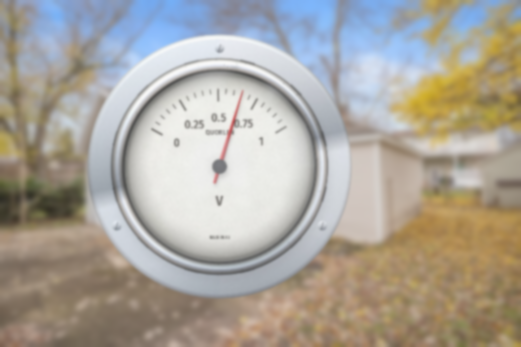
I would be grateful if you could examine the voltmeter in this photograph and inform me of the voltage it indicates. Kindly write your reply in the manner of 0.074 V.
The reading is 0.65 V
